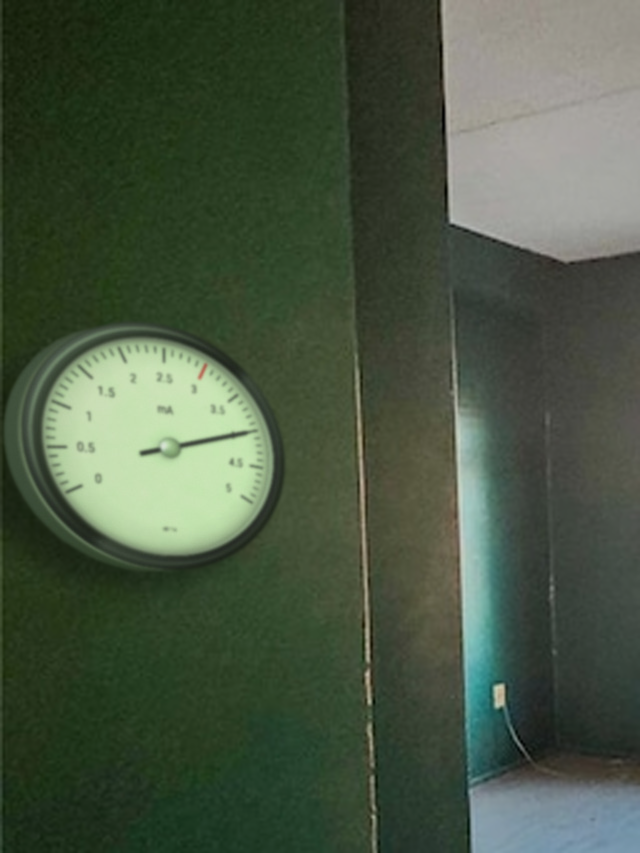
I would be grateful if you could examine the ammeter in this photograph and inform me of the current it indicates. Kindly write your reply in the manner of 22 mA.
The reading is 4 mA
